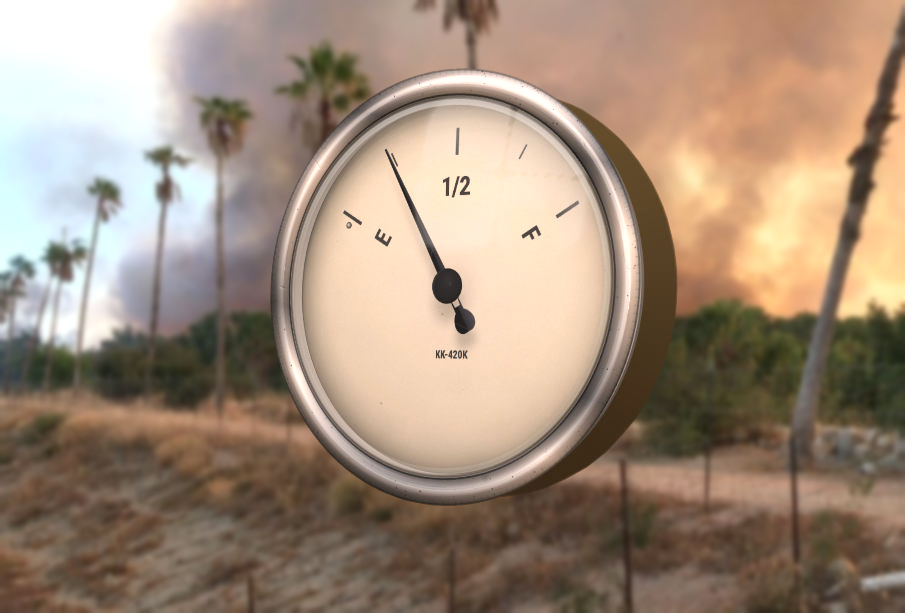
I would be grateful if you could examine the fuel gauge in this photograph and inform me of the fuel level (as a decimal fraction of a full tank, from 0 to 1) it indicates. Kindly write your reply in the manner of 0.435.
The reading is 0.25
